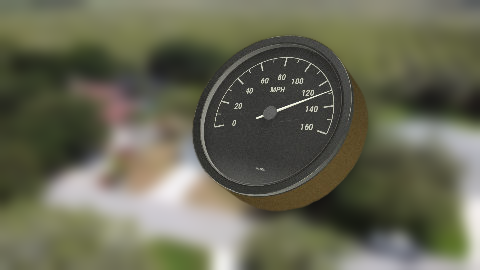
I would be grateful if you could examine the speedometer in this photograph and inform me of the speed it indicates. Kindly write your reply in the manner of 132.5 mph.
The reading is 130 mph
